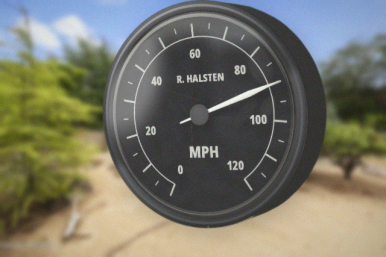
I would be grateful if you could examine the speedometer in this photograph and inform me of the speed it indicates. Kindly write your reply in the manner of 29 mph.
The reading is 90 mph
